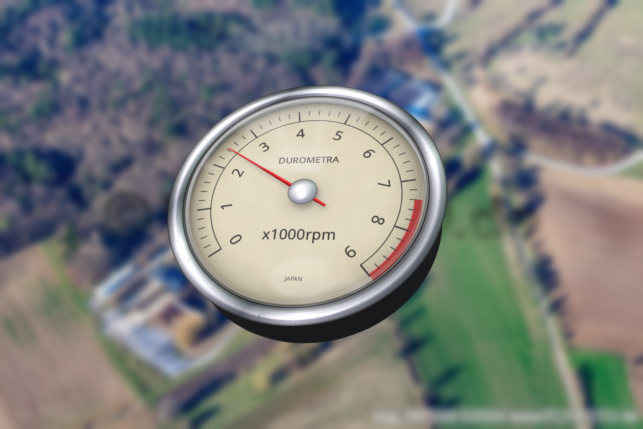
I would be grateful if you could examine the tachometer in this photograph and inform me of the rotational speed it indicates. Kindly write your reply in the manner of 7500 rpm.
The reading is 2400 rpm
